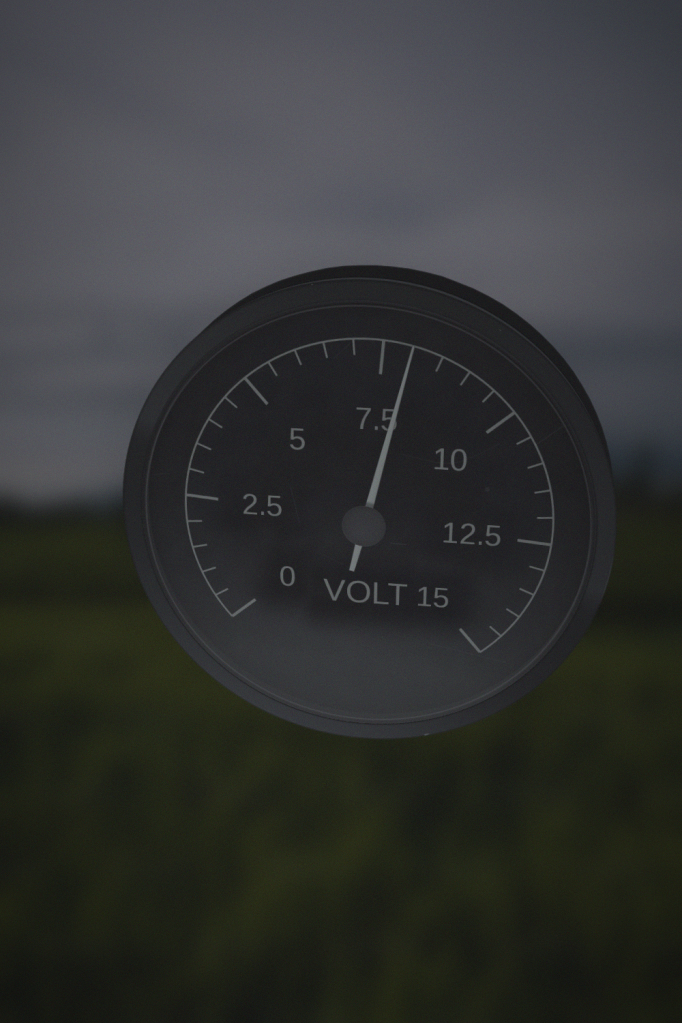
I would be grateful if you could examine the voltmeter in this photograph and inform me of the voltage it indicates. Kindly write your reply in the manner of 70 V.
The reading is 8 V
